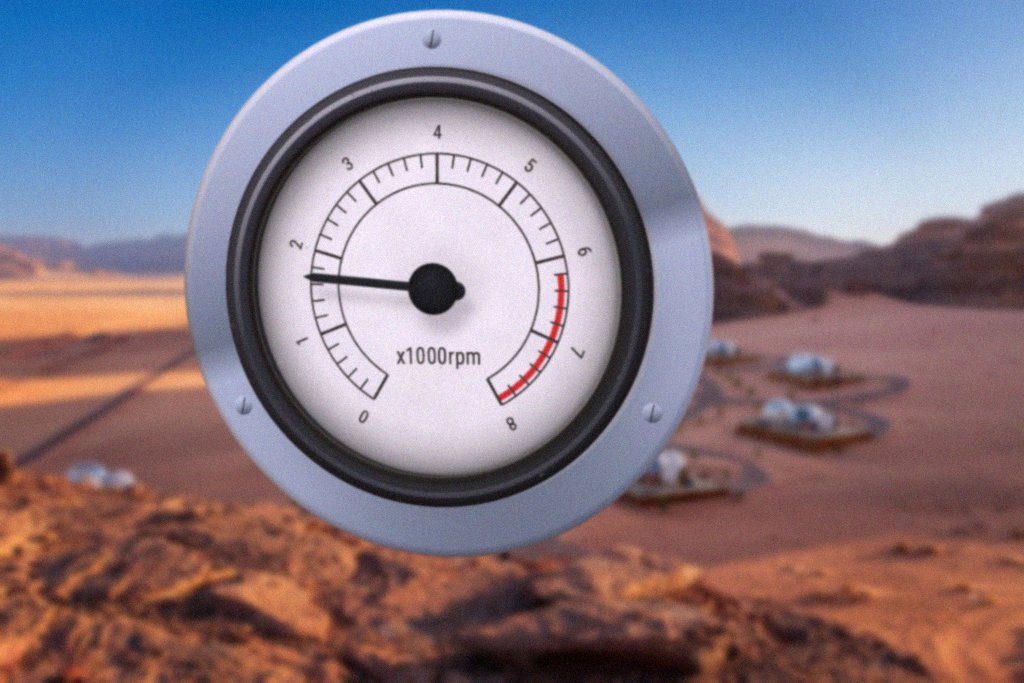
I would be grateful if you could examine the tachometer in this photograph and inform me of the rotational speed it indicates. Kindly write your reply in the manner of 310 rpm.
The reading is 1700 rpm
